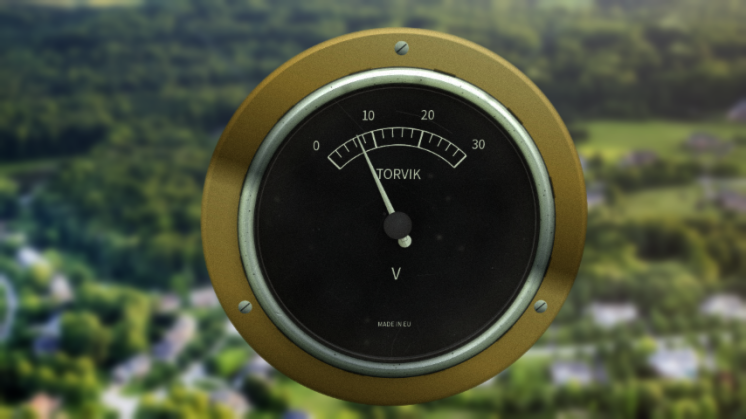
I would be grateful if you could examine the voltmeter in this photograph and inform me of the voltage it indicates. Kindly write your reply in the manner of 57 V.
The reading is 7 V
